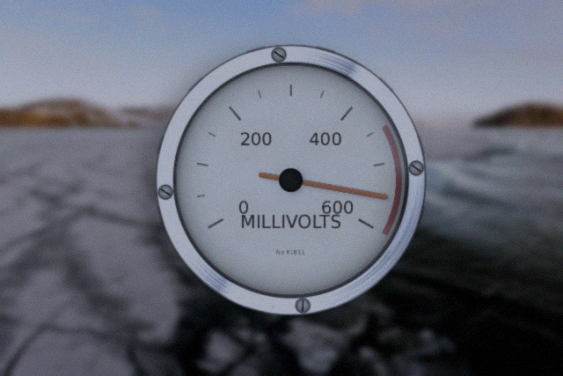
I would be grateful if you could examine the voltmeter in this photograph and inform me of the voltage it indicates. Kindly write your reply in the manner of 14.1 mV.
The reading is 550 mV
